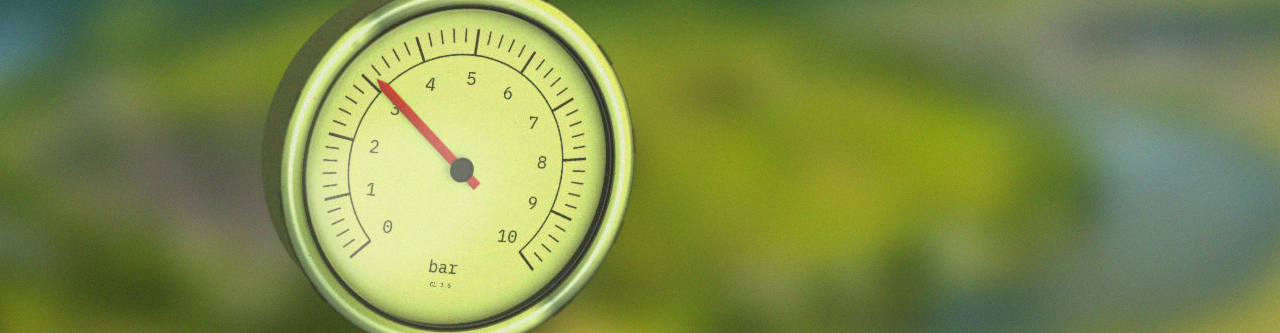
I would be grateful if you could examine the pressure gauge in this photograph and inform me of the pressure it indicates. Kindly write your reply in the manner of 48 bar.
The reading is 3.1 bar
